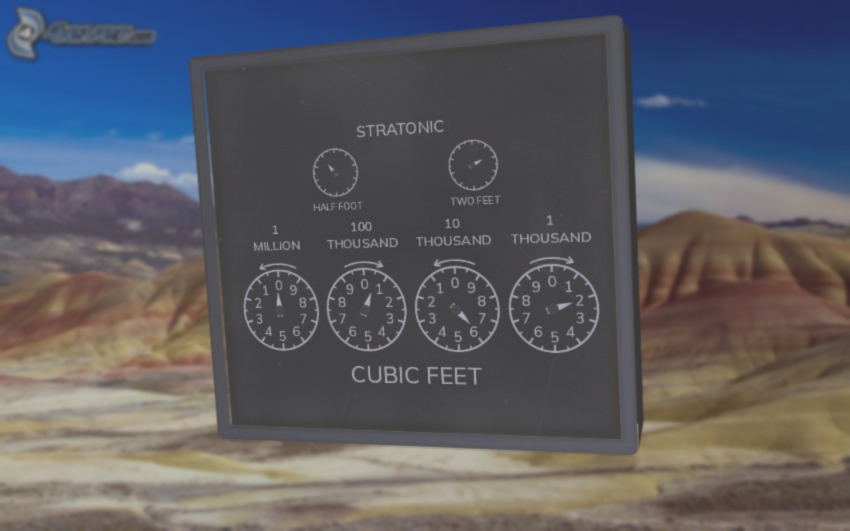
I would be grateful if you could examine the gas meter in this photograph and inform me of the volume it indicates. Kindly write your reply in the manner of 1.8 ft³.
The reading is 6200 ft³
